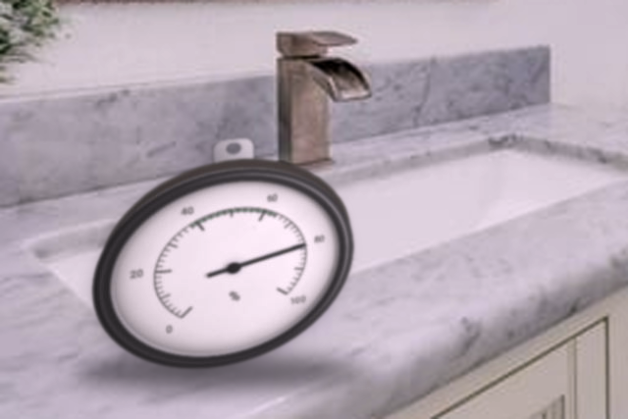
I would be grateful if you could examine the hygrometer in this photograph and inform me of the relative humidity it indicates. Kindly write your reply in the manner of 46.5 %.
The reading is 80 %
